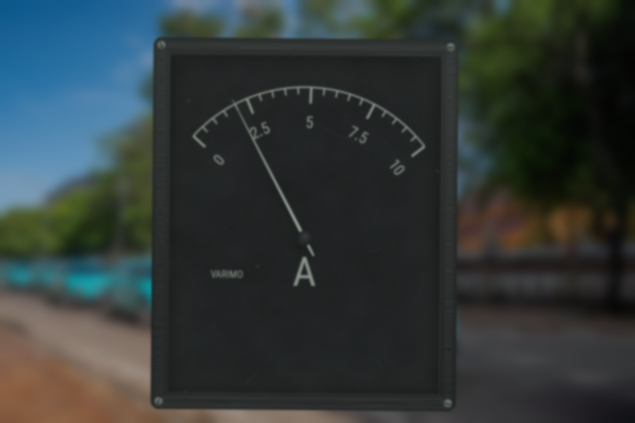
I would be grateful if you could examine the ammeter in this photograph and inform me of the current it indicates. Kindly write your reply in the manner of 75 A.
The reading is 2 A
